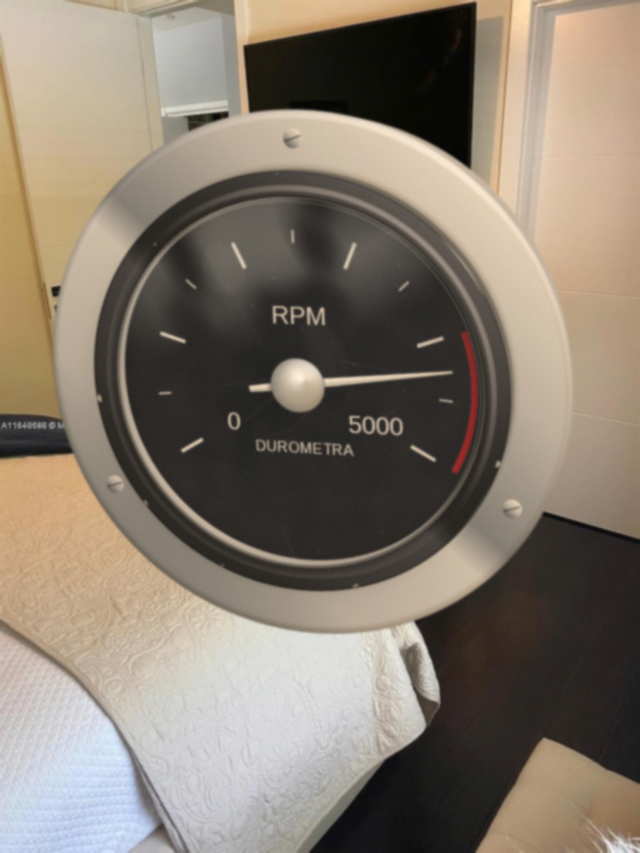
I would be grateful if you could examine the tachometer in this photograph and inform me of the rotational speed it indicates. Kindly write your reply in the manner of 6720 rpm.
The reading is 4250 rpm
